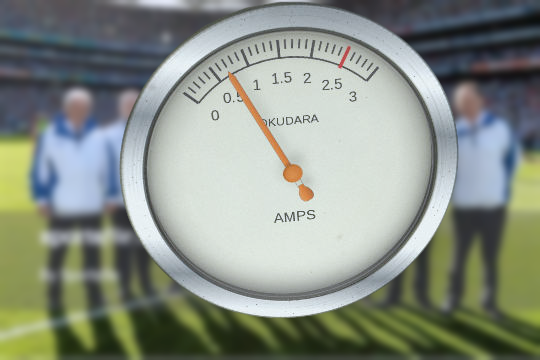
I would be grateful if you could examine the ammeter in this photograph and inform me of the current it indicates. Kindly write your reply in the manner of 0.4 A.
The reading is 0.7 A
